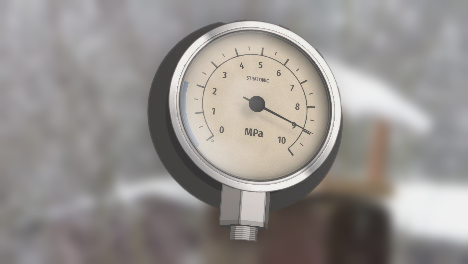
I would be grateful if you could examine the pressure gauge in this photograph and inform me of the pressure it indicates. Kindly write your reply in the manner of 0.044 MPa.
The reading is 9 MPa
